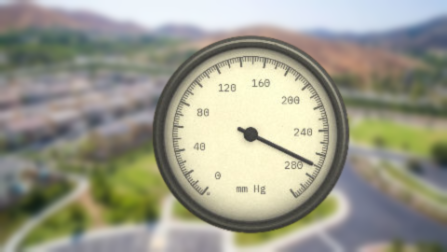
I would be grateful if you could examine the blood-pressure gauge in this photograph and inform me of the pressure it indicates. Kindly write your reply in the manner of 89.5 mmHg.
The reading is 270 mmHg
